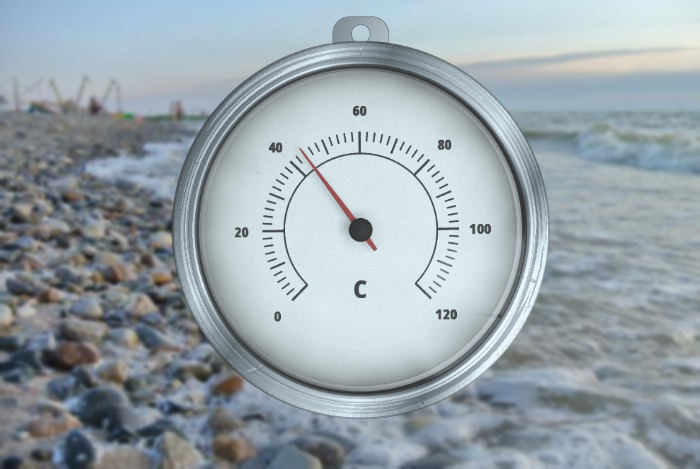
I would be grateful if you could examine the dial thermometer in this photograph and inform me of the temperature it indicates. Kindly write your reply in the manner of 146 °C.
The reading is 44 °C
